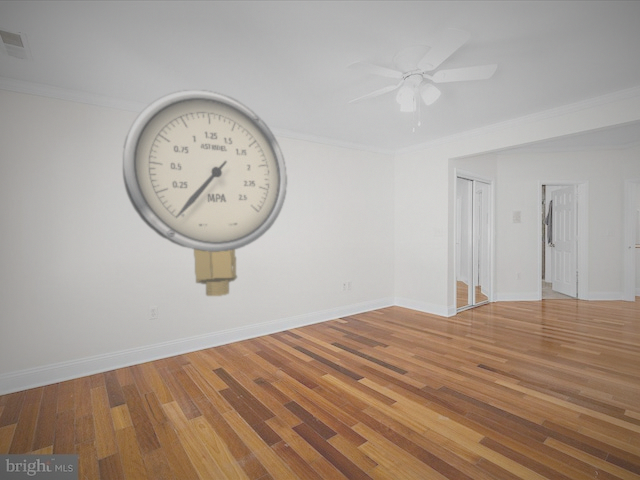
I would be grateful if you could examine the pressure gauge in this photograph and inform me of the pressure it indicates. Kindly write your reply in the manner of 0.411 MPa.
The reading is 0 MPa
